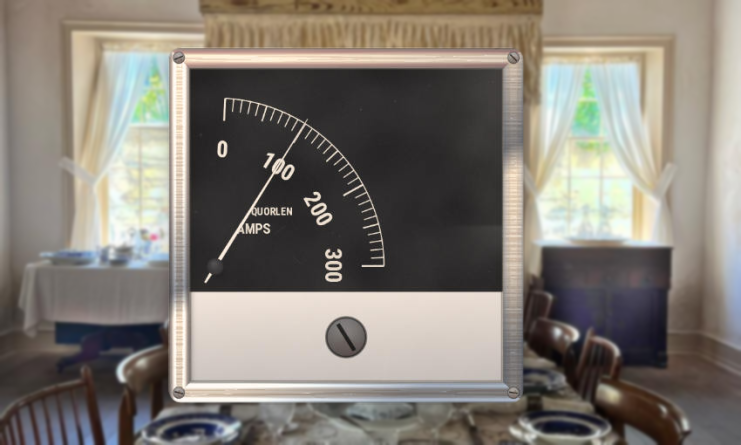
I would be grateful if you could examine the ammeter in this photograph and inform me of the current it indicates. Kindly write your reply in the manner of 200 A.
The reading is 100 A
